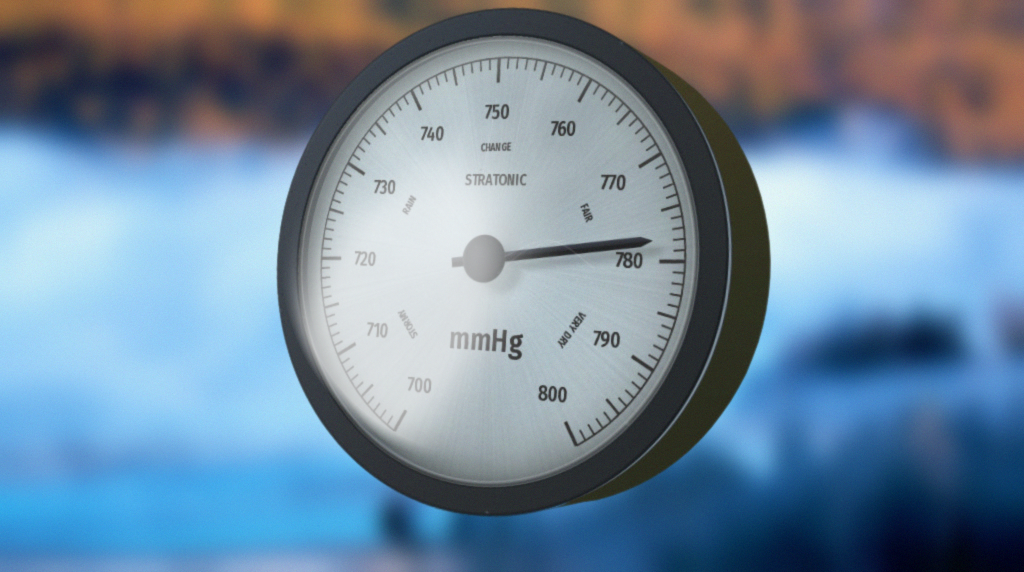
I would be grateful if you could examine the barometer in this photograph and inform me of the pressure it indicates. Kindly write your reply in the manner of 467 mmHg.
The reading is 778 mmHg
